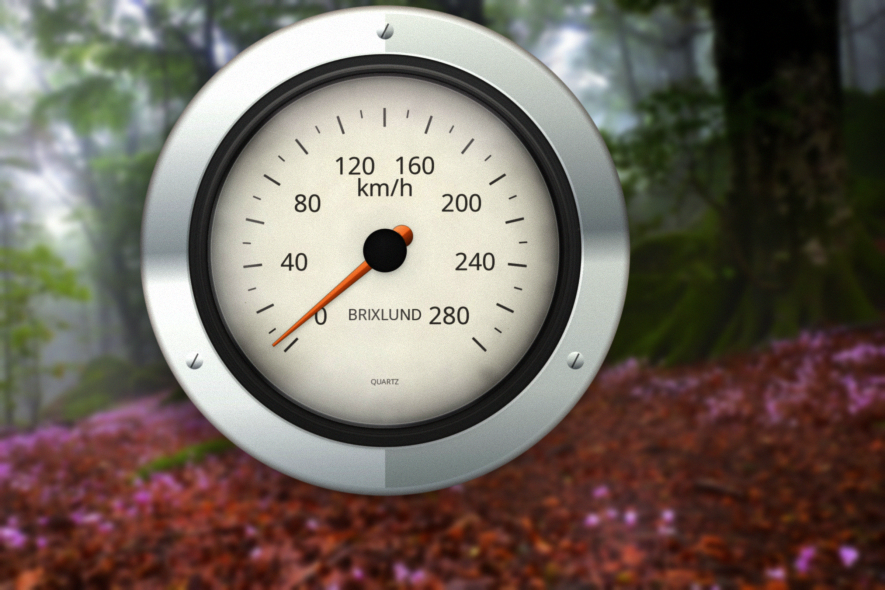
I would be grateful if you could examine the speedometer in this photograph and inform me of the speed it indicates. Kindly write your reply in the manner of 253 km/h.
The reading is 5 km/h
